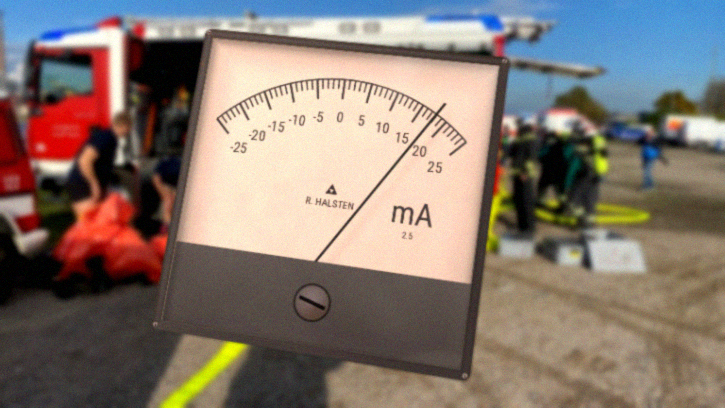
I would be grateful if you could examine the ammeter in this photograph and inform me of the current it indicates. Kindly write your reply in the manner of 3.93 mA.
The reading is 18 mA
